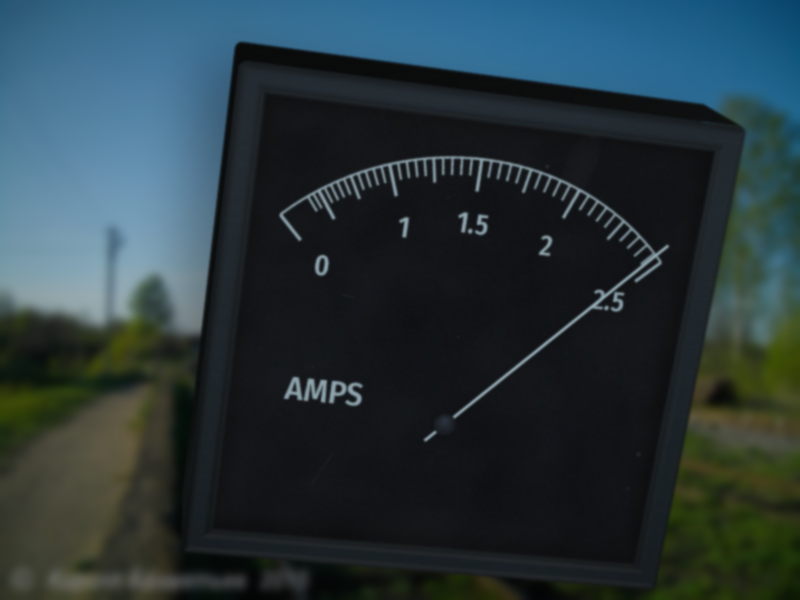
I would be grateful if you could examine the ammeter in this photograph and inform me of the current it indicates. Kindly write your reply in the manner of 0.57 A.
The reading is 2.45 A
